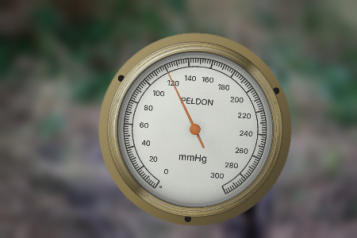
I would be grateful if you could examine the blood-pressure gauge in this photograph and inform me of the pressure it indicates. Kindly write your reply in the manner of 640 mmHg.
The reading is 120 mmHg
